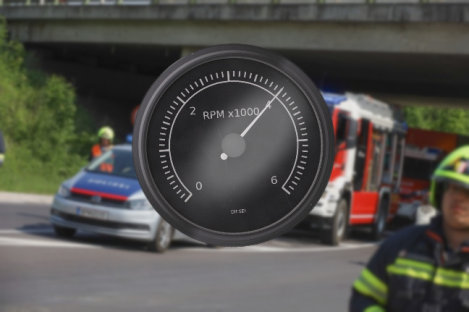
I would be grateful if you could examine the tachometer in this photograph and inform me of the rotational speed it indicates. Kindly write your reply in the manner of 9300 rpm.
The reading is 4000 rpm
